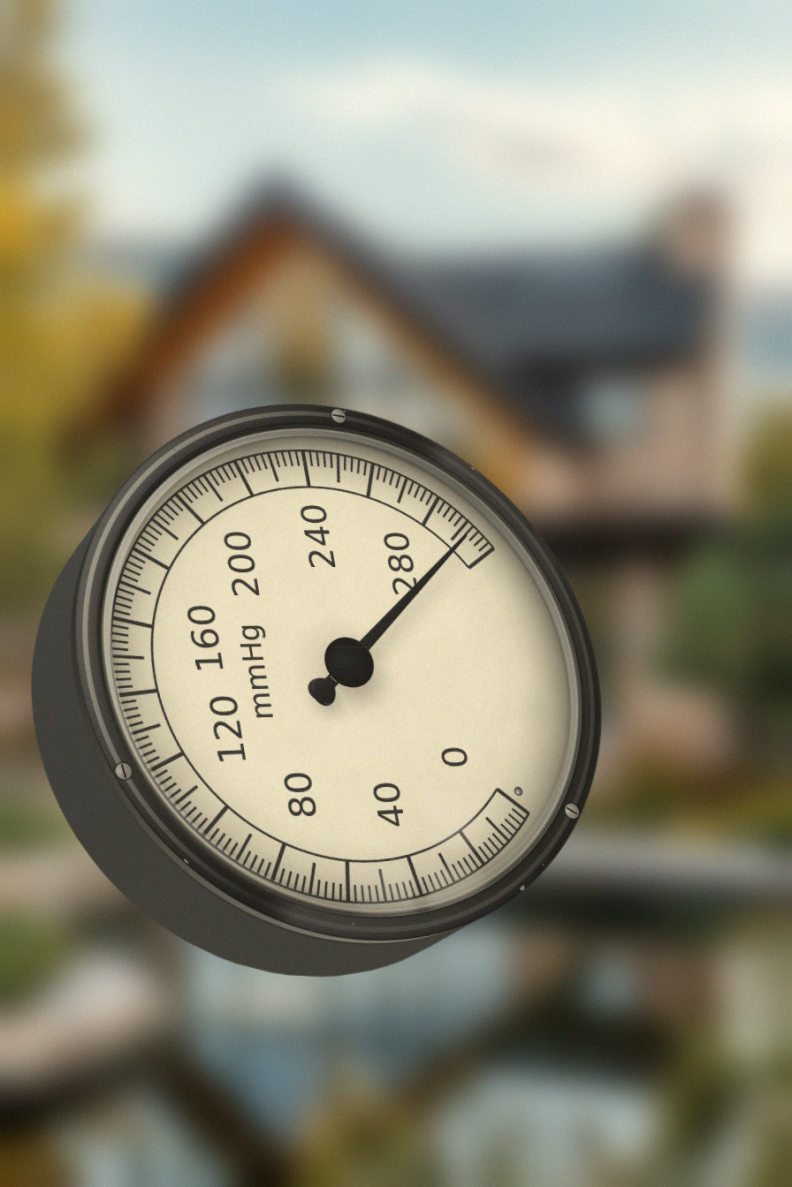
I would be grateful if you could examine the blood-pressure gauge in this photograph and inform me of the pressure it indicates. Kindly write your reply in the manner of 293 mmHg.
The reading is 292 mmHg
